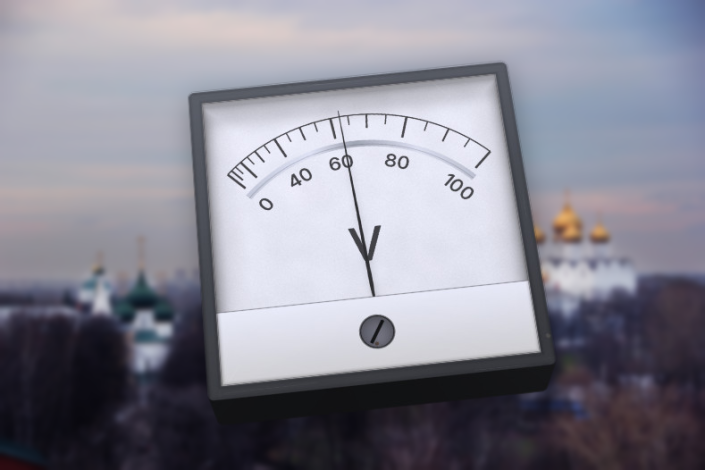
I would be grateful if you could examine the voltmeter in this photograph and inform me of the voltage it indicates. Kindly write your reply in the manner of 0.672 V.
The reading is 62.5 V
